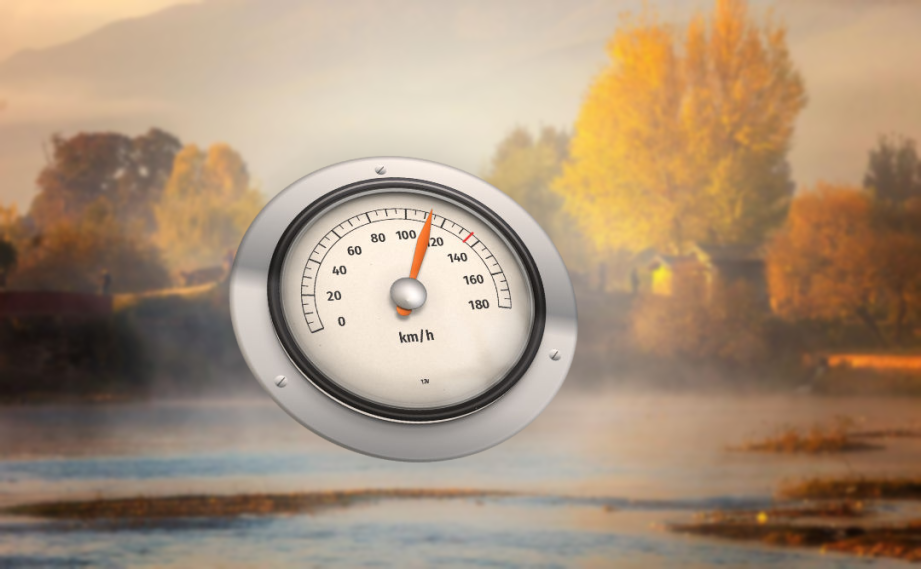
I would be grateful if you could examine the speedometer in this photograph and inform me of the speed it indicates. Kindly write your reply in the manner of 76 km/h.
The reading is 112.5 km/h
